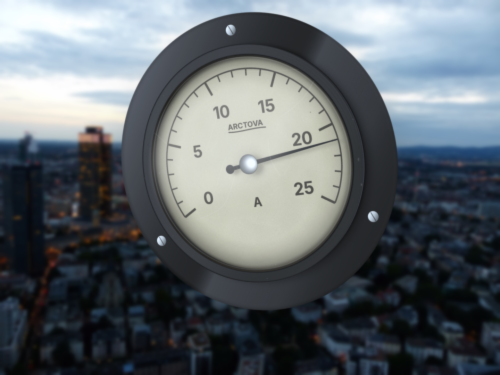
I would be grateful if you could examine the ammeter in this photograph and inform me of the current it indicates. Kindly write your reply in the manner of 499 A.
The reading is 21 A
